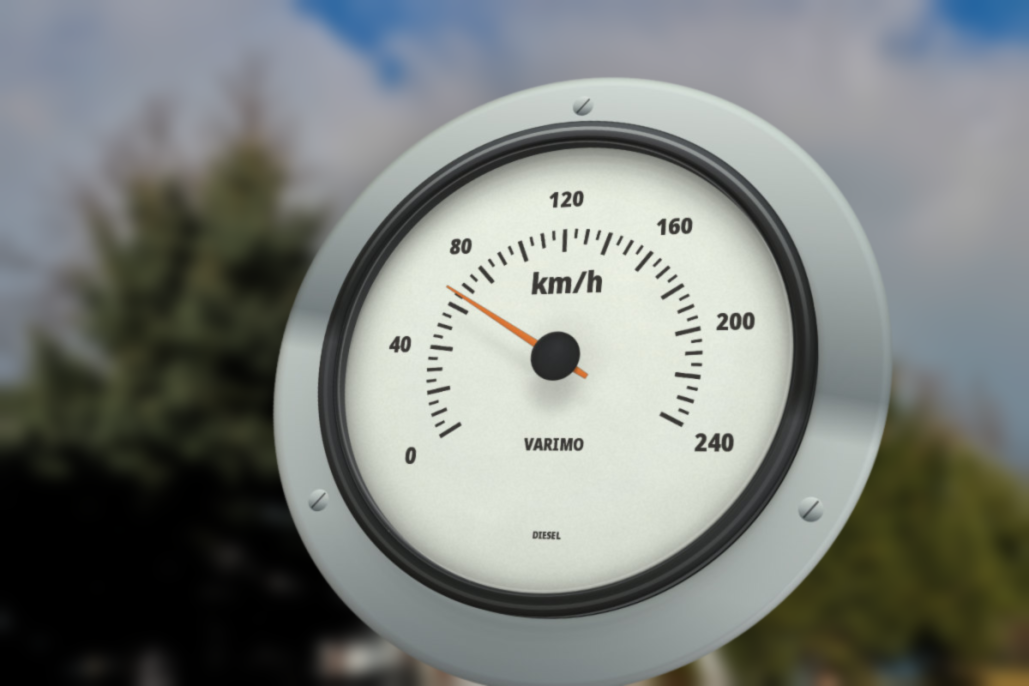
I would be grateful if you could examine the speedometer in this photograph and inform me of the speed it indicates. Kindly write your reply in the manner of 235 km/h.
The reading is 65 km/h
